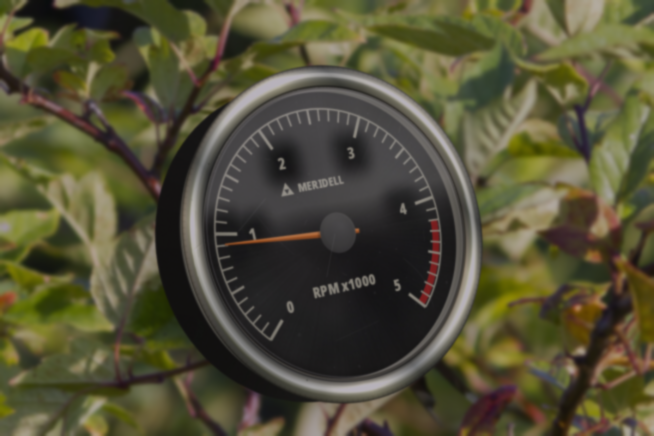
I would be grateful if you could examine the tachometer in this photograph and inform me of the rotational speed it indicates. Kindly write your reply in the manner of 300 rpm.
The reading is 900 rpm
